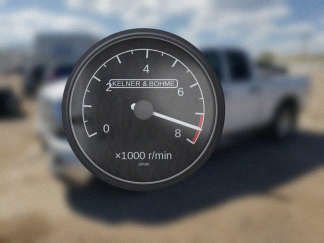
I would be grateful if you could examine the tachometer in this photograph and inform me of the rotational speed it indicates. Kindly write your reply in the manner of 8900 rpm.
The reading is 7500 rpm
